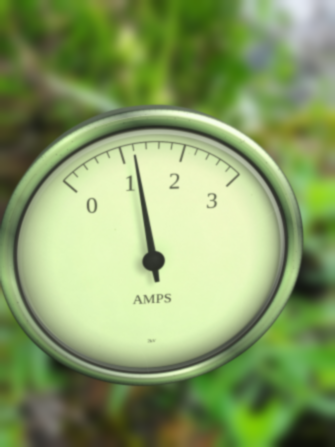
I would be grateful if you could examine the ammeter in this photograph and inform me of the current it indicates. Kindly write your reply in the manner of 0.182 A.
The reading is 1.2 A
